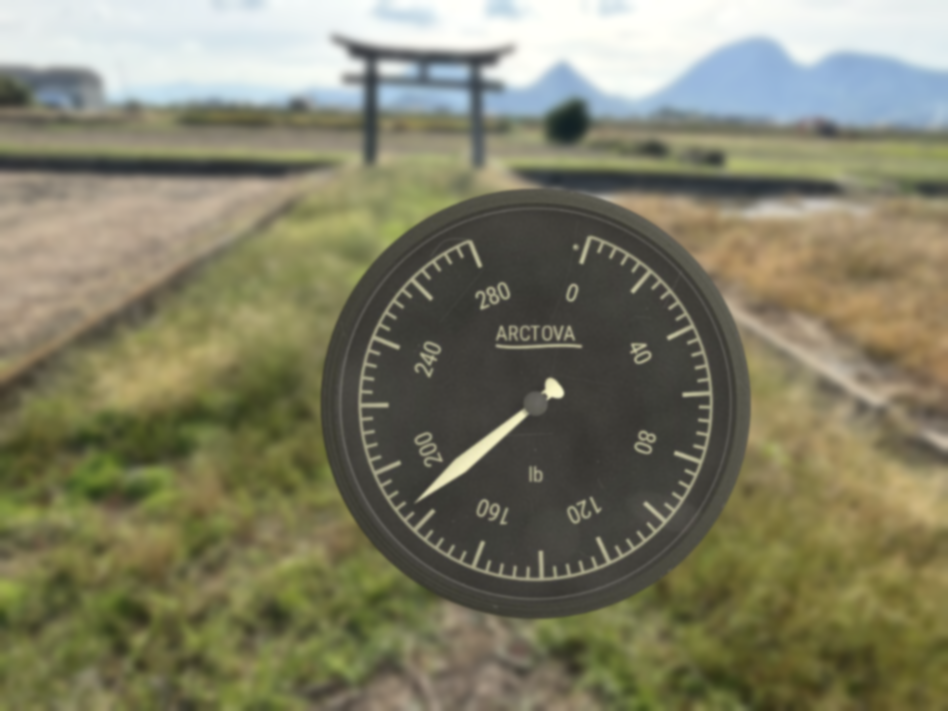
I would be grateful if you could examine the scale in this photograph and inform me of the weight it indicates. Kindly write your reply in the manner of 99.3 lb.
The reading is 186 lb
